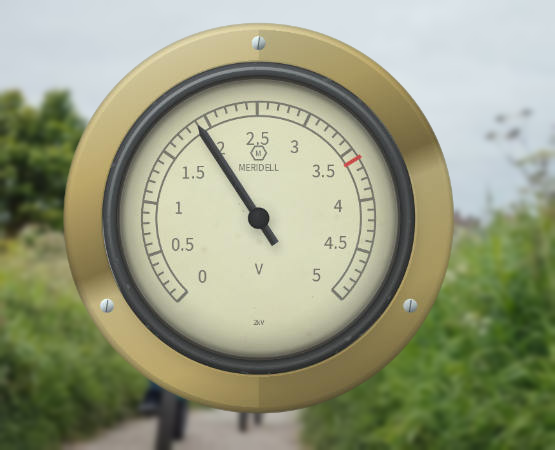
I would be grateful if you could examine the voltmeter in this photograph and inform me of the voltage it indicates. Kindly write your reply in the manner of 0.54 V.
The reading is 1.9 V
